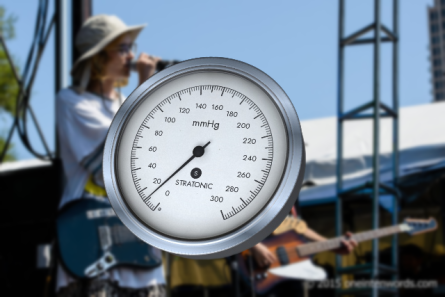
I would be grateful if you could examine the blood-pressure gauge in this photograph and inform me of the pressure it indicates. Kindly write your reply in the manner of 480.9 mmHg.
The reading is 10 mmHg
